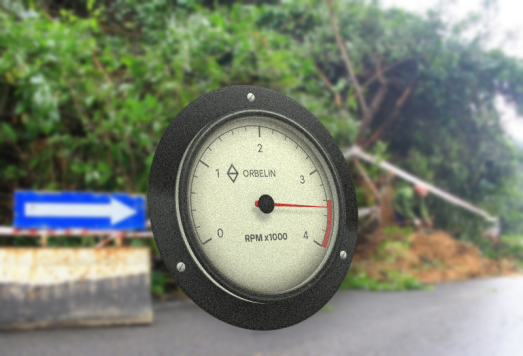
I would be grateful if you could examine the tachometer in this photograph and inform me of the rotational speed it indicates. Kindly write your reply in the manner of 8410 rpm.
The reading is 3500 rpm
